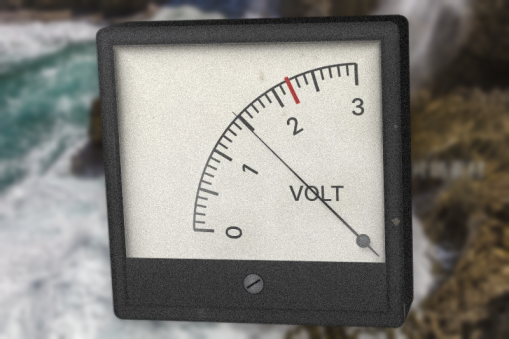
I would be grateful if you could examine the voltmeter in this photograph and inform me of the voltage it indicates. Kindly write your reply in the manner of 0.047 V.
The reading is 1.5 V
